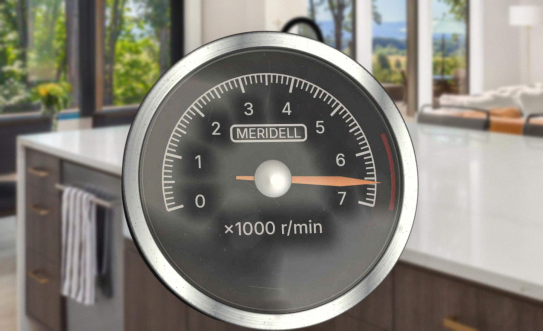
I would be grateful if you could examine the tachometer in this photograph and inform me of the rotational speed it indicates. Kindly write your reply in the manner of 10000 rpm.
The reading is 6600 rpm
